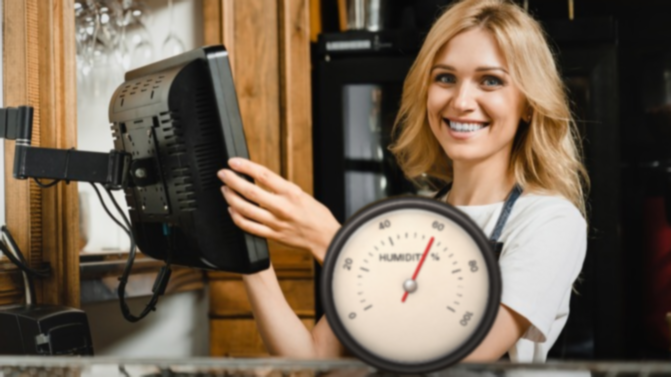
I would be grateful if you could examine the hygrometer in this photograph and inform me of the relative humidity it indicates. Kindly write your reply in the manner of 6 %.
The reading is 60 %
